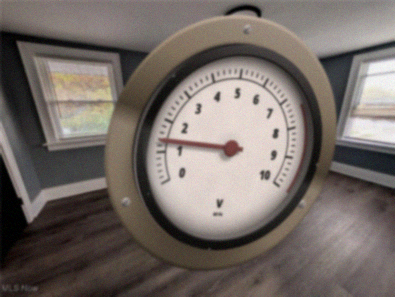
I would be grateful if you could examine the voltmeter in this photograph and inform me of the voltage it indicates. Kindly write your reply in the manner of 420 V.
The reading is 1.4 V
